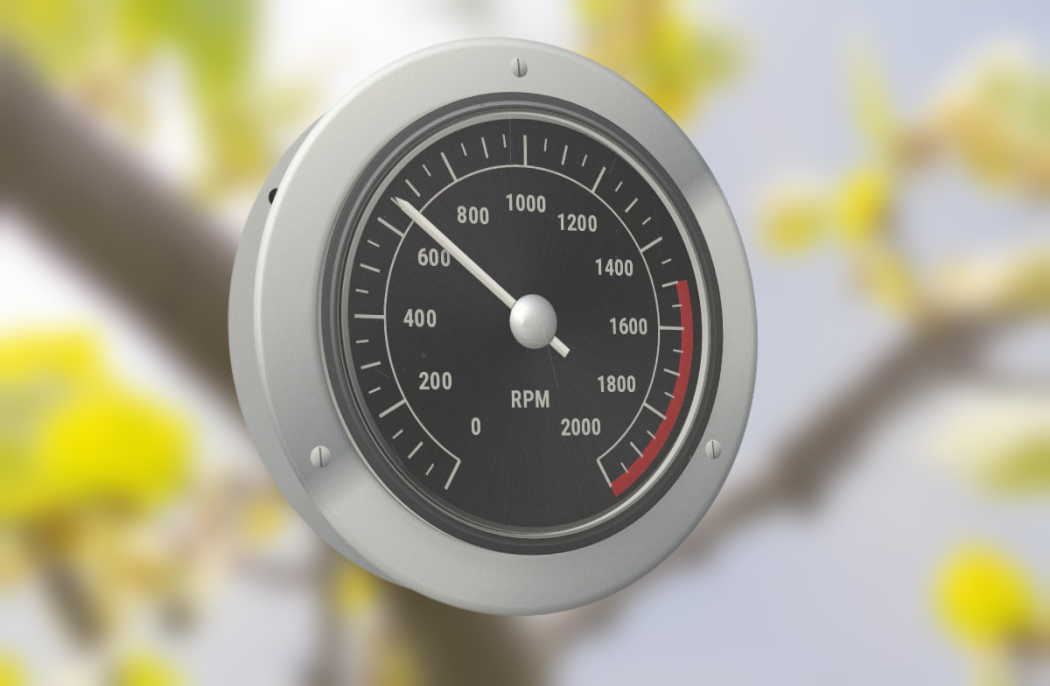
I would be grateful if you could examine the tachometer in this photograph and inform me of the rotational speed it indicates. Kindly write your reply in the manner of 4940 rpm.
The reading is 650 rpm
